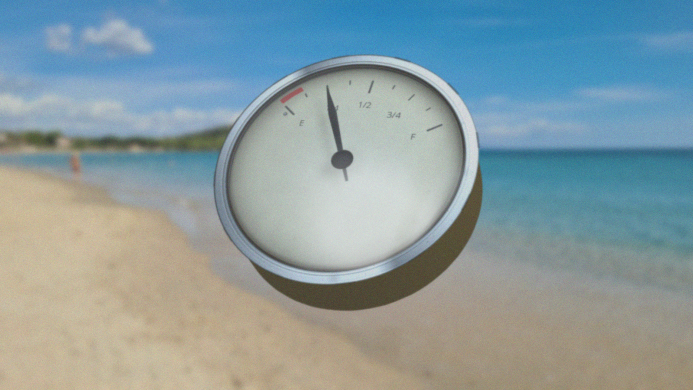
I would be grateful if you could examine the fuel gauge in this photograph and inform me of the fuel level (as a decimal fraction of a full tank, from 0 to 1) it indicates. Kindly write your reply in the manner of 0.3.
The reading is 0.25
